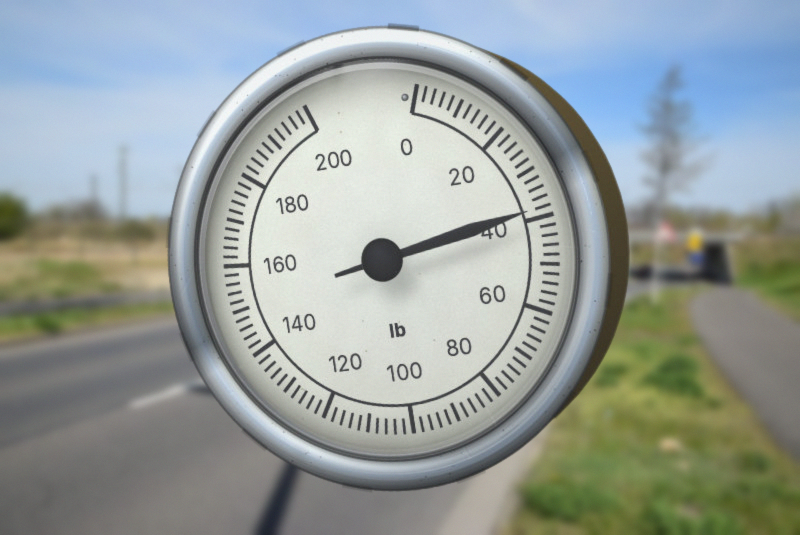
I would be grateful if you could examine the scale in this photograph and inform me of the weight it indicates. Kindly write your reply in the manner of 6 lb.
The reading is 38 lb
